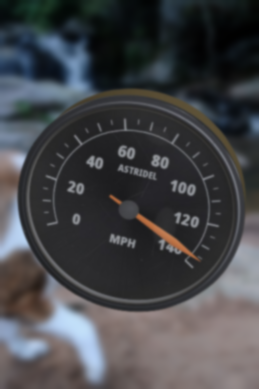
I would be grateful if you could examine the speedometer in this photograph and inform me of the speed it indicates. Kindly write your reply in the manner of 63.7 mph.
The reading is 135 mph
